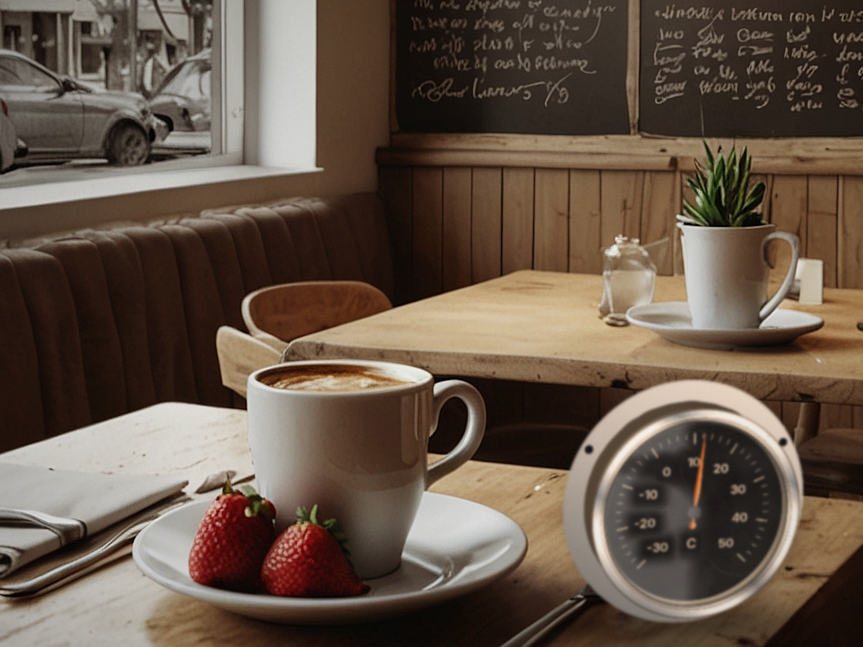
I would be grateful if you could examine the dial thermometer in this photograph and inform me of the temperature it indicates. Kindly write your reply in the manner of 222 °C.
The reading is 12 °C
